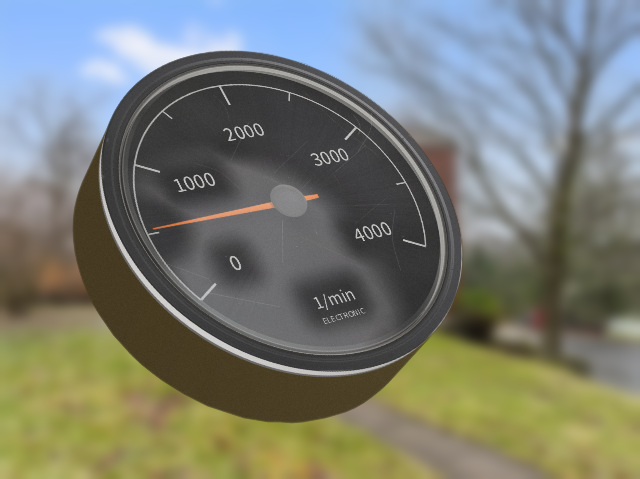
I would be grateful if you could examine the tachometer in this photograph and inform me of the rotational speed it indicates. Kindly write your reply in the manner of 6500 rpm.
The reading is 500 rpm
